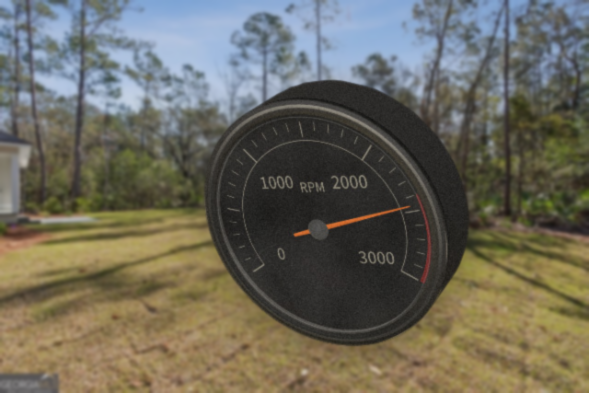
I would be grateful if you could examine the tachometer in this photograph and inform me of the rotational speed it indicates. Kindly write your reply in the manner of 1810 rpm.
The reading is 2450 rpm
